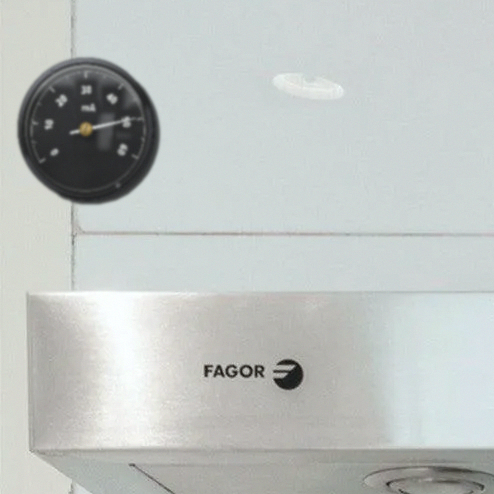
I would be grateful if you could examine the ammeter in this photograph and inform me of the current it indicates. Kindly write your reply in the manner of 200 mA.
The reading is 50 mA
